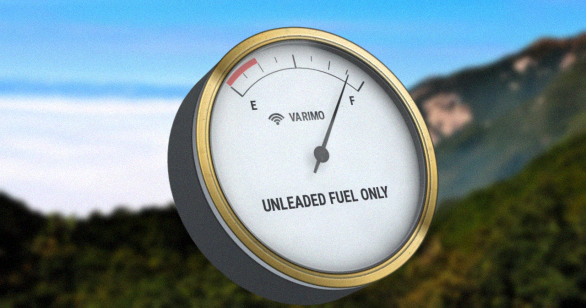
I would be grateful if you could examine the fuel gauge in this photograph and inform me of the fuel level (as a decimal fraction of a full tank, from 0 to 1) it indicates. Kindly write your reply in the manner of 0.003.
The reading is 0.875
